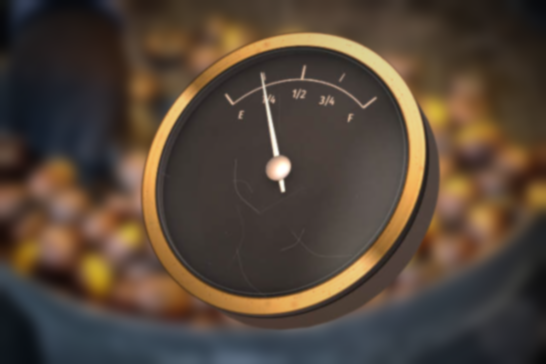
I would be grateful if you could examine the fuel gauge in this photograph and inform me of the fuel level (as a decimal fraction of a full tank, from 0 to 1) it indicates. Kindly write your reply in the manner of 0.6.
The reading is 0.25
